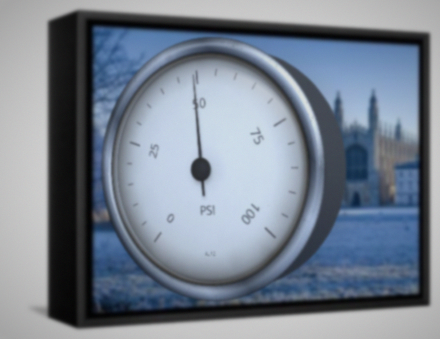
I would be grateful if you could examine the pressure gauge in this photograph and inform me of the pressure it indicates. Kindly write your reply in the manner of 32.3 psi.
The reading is 50 psi
